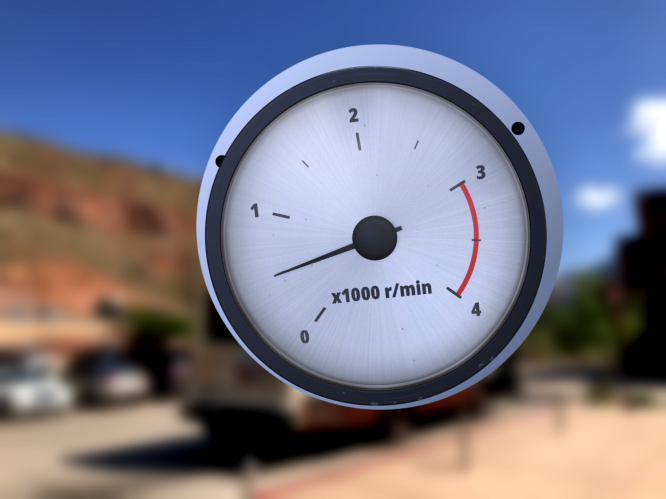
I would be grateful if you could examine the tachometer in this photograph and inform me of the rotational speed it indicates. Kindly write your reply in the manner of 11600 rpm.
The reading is 500 rpm
